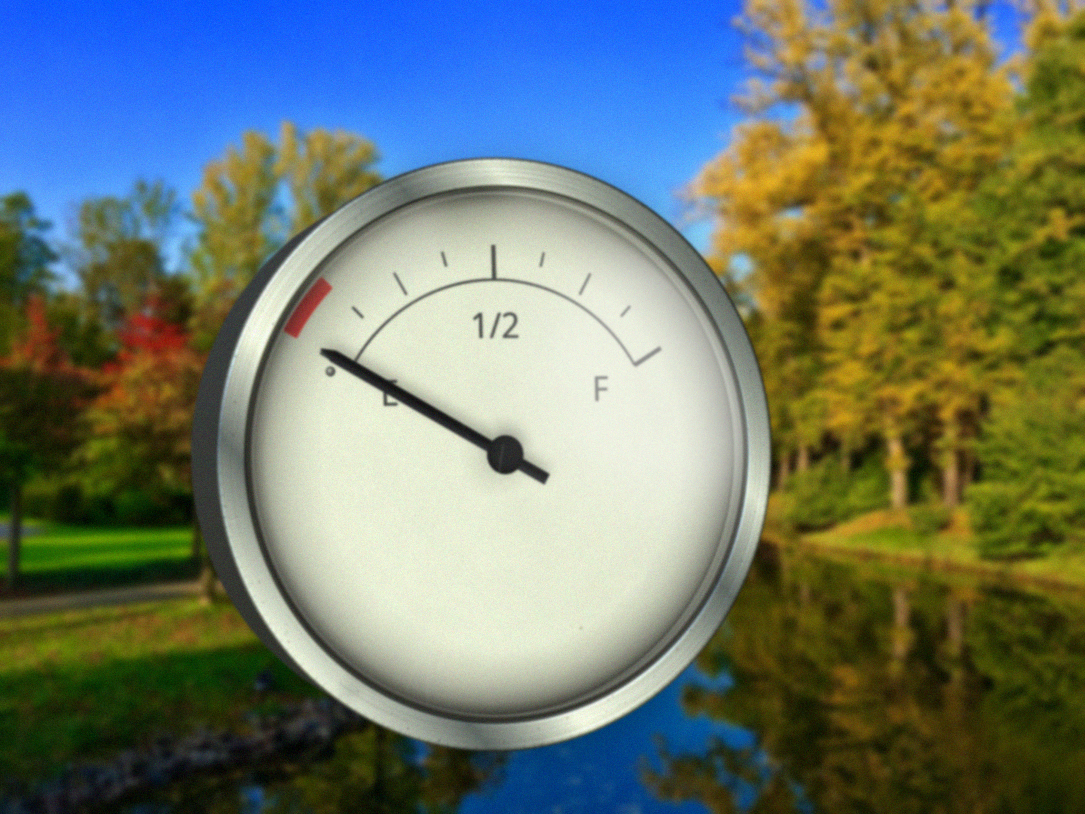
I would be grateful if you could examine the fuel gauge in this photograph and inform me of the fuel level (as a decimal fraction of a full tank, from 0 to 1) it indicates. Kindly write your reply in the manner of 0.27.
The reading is 0
